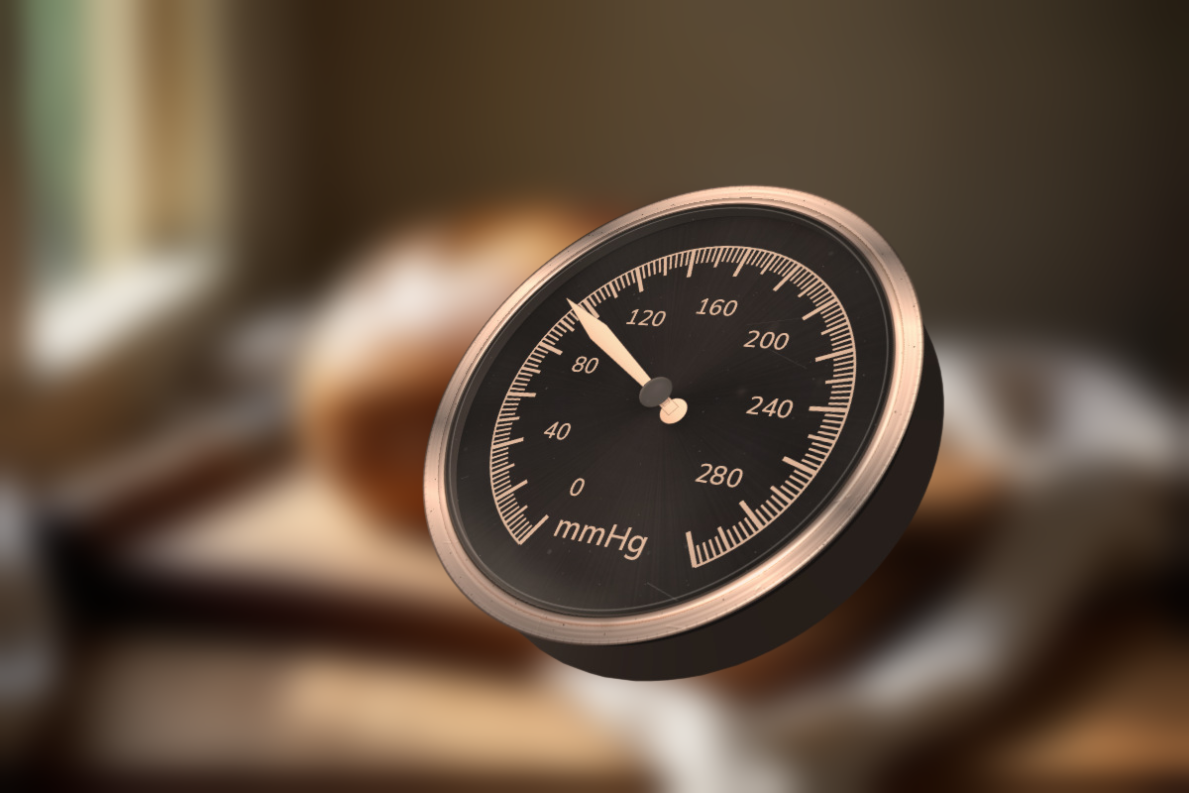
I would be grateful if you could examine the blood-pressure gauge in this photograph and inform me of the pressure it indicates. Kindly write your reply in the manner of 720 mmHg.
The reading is 96 mmHg
